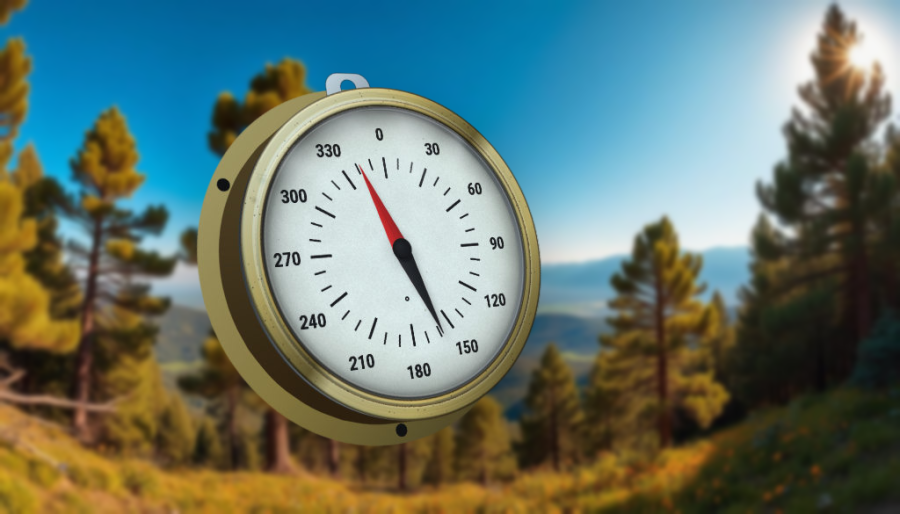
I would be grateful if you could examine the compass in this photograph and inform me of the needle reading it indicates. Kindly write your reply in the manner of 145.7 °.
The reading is 340 °
